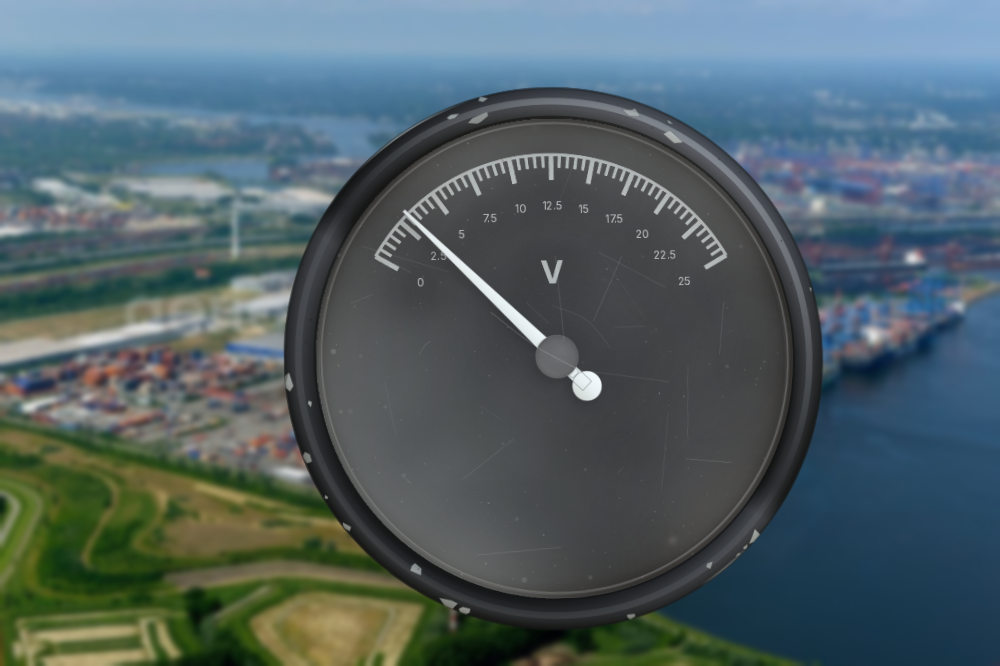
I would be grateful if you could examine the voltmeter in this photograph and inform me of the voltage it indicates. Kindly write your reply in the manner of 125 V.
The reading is 3 V
